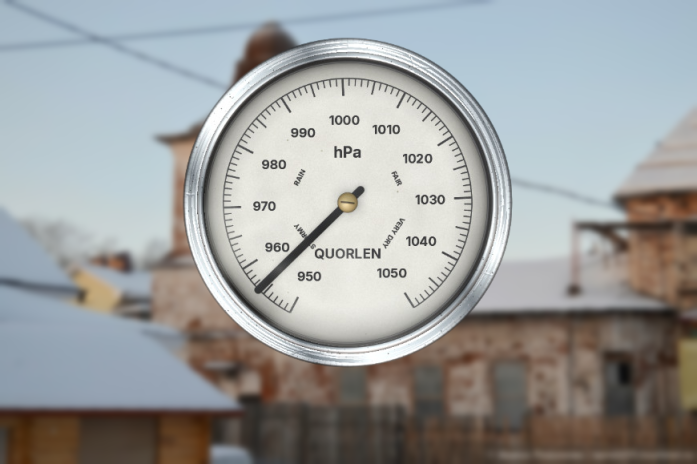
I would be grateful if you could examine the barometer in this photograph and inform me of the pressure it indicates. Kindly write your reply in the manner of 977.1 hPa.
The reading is 956 hPa
